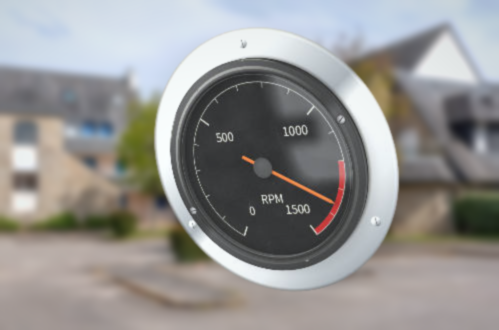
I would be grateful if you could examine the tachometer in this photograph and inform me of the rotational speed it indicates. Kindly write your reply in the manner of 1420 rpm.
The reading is 1350 rpm
